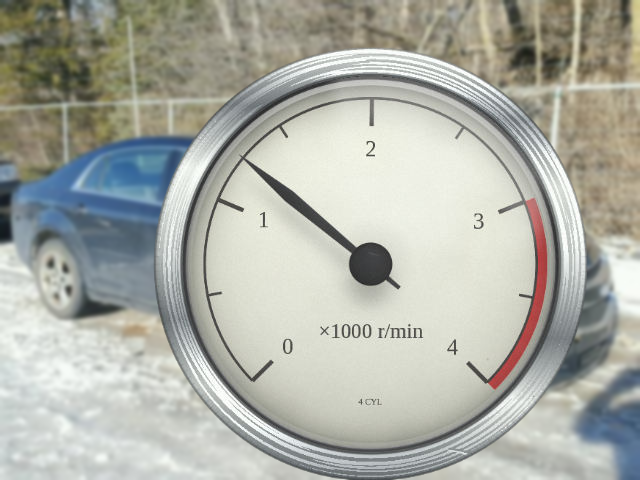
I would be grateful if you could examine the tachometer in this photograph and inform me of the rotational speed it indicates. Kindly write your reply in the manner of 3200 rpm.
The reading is 1250 rpm
